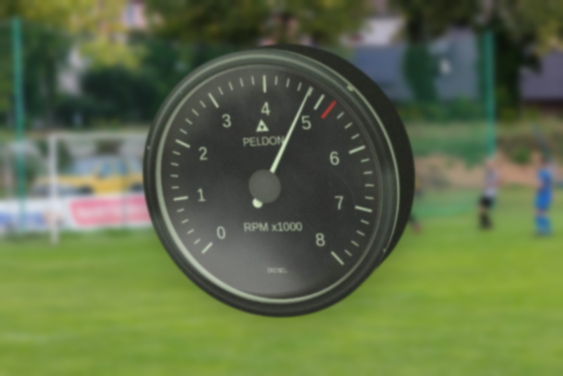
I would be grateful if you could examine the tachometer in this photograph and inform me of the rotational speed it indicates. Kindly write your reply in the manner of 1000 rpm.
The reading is 4800 rpm
